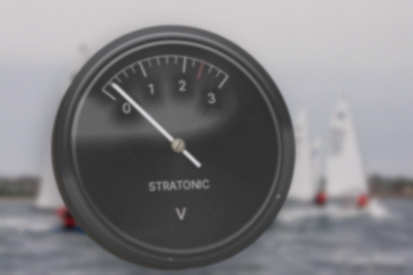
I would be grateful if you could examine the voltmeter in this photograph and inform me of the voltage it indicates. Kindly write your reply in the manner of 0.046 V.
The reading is 0.2 V
